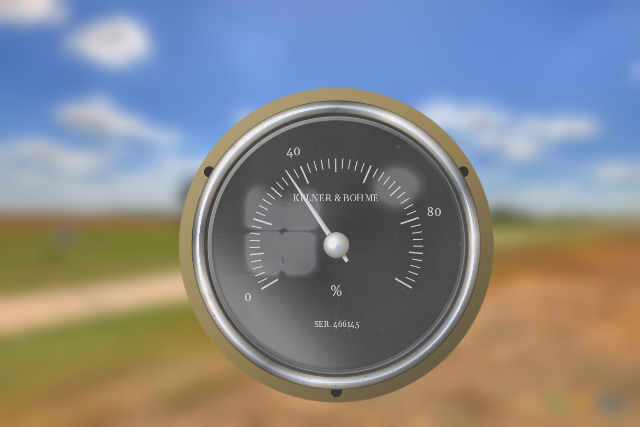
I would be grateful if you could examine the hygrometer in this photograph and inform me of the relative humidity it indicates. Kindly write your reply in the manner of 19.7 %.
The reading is 36 %
